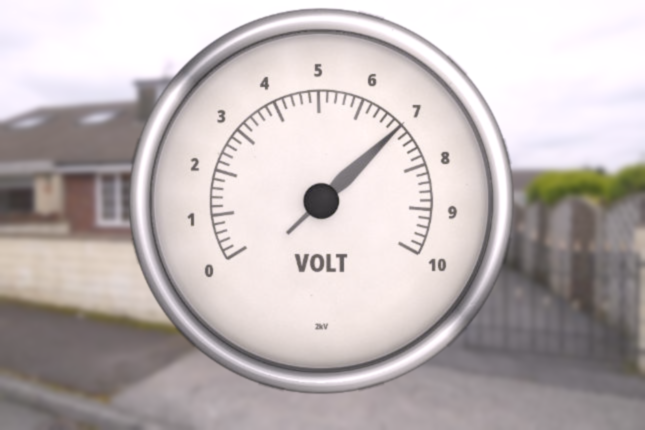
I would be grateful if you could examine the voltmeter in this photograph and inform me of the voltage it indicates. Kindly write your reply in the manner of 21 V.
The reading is 7 V
